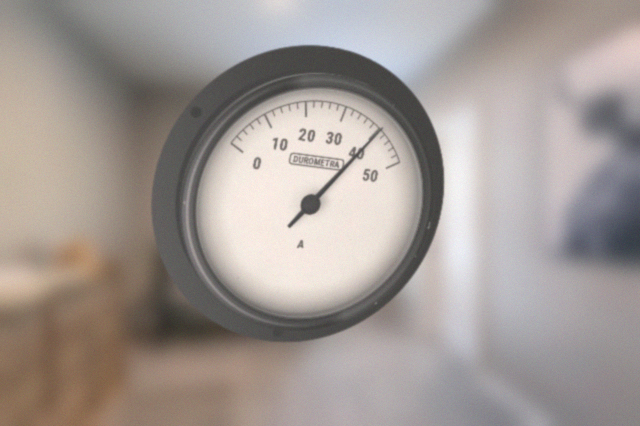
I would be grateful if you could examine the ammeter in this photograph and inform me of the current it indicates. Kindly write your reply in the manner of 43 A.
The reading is 40 A
